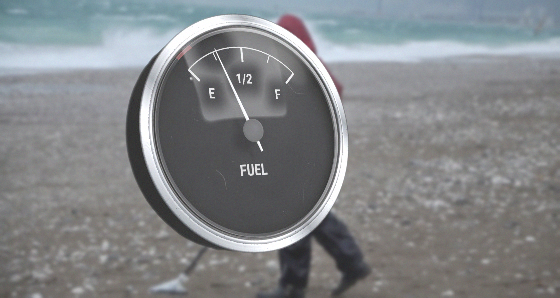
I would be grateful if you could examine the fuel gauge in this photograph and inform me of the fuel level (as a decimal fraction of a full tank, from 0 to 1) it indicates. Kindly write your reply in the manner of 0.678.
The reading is 0.25
